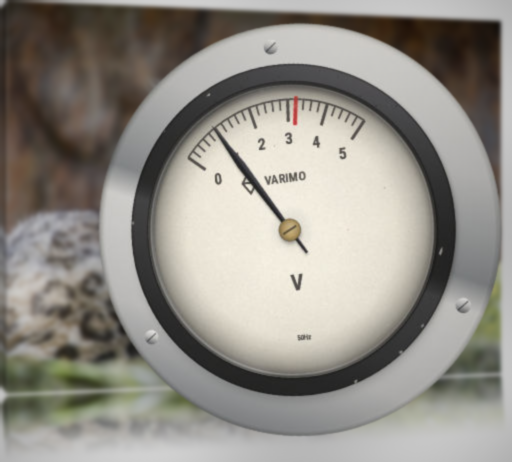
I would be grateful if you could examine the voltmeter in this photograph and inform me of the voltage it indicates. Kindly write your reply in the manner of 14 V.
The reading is 1 V
